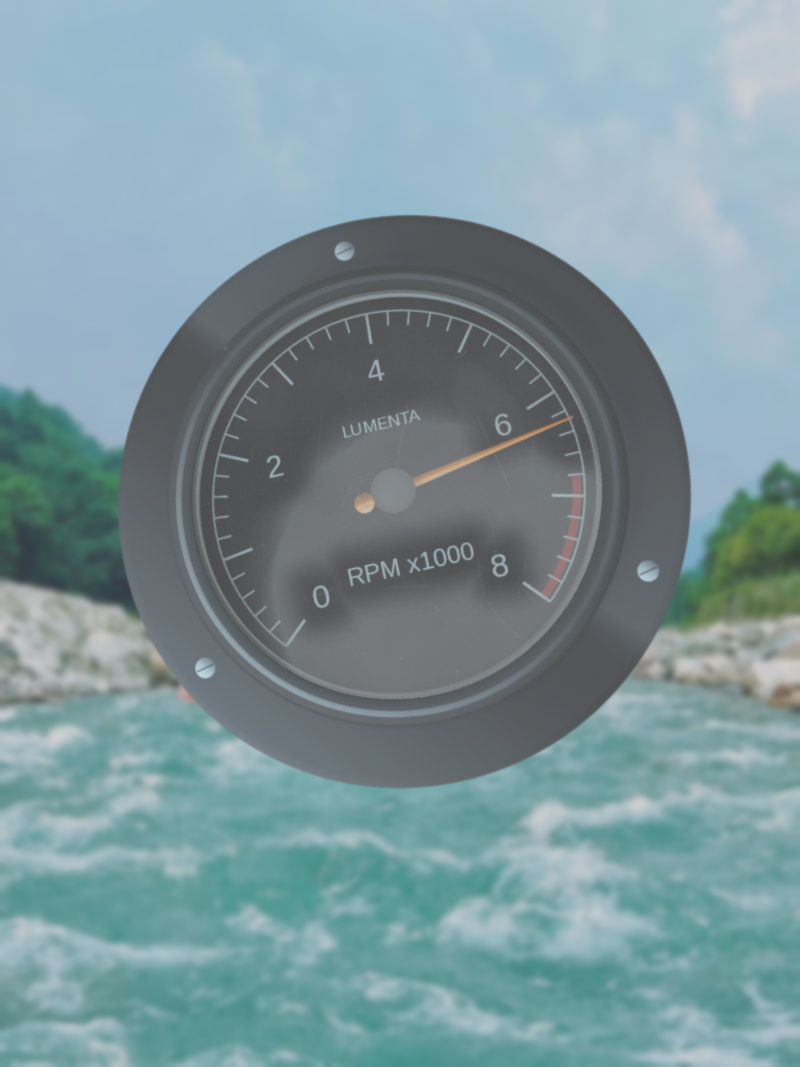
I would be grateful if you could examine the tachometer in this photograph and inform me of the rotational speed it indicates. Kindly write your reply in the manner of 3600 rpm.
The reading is 6300 rpm
